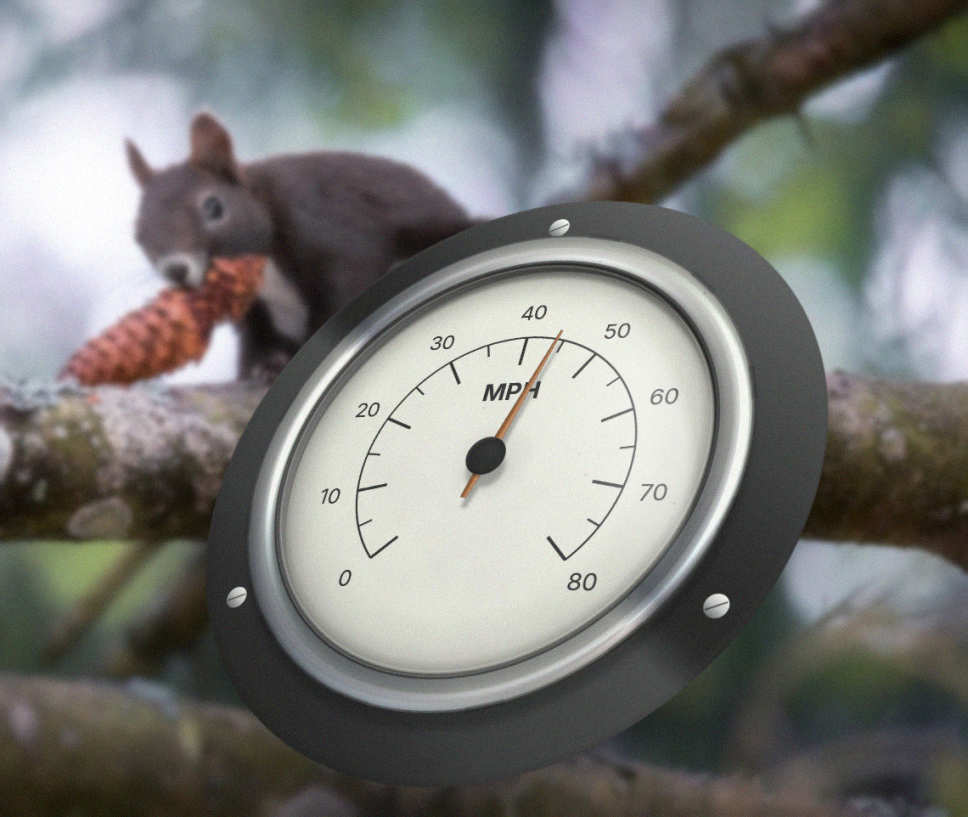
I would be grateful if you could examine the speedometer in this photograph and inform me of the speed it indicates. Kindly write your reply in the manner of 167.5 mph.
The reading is 45 mph
